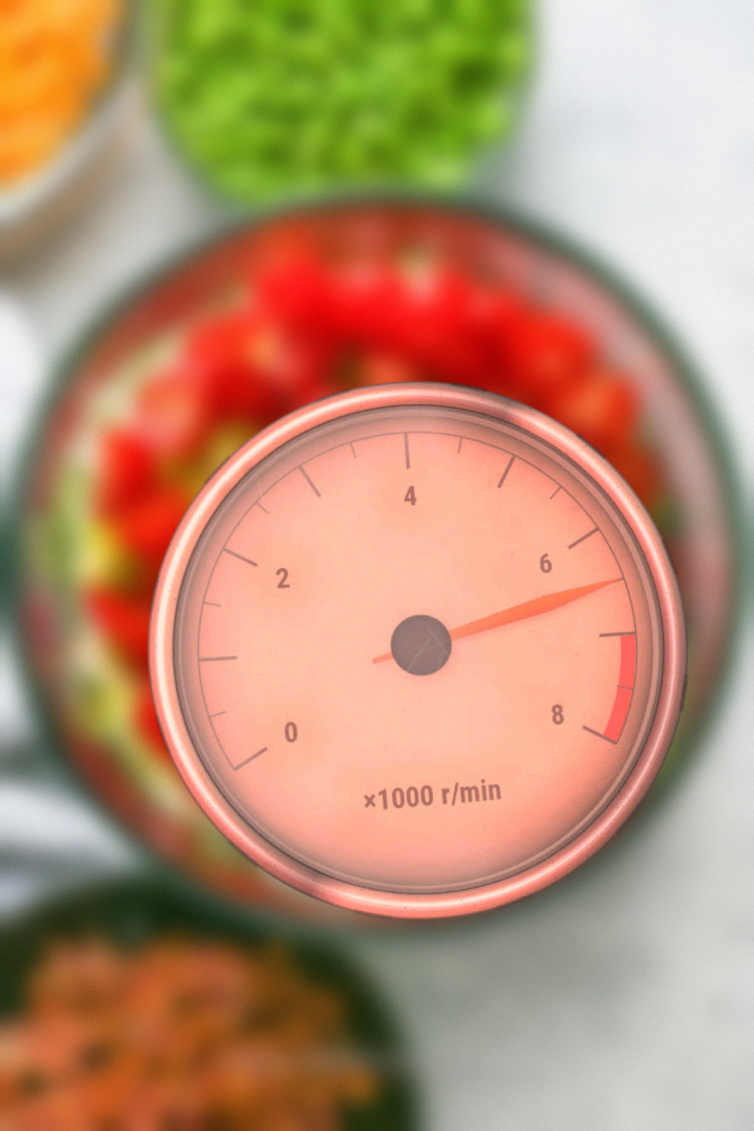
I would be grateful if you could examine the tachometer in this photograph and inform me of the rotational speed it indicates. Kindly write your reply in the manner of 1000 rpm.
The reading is 6500 rpm
